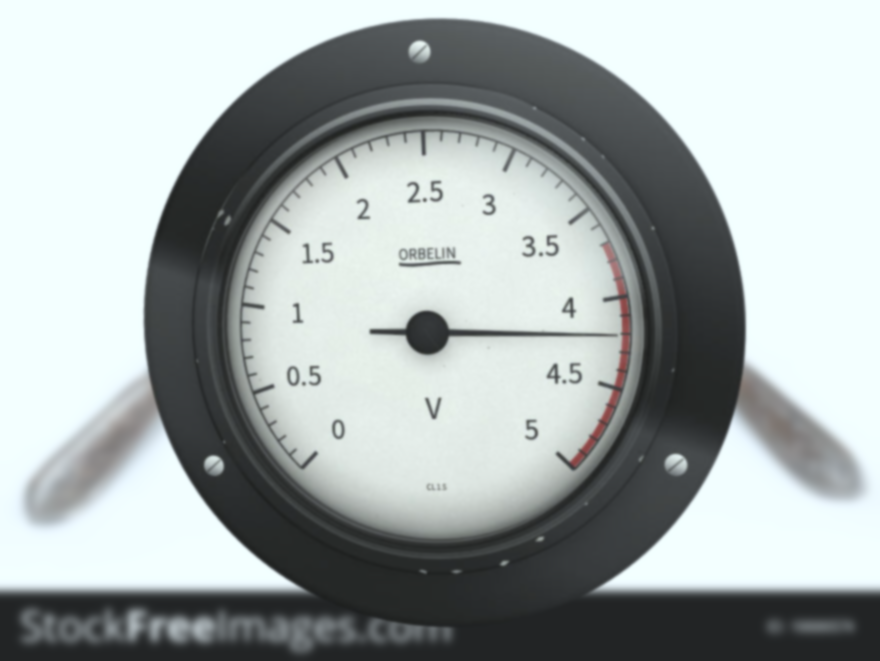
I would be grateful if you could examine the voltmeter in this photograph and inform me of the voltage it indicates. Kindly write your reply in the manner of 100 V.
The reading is 4.2 V
